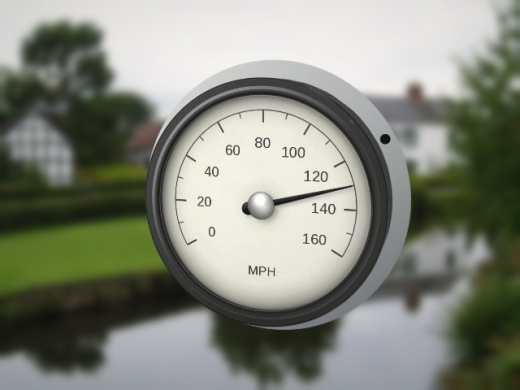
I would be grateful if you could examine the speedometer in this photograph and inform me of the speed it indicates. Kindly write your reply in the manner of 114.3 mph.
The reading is 130 mph
